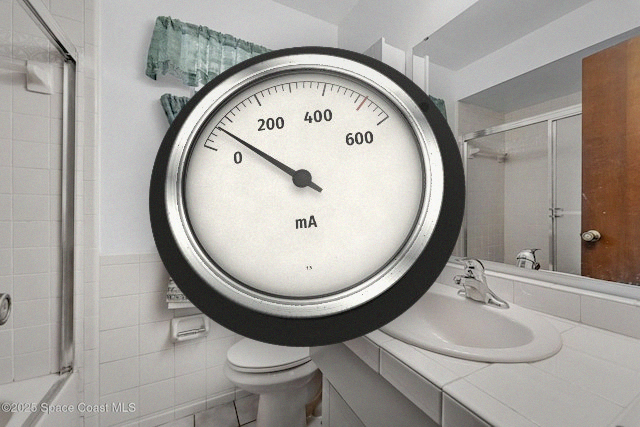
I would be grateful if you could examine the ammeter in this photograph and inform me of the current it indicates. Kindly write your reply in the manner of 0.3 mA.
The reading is 60 mA
